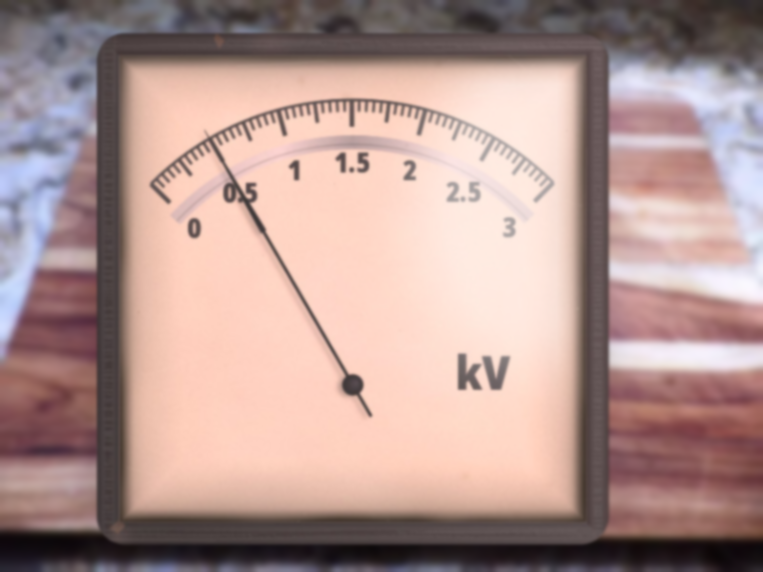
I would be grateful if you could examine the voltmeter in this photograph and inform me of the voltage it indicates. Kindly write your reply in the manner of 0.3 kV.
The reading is 0.5 kV
